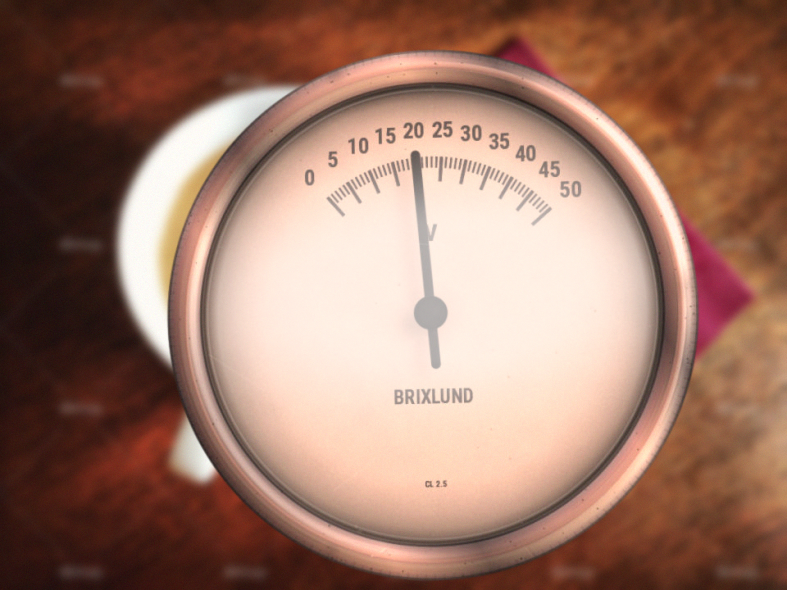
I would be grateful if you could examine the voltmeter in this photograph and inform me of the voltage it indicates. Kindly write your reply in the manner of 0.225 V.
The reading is 20 V
